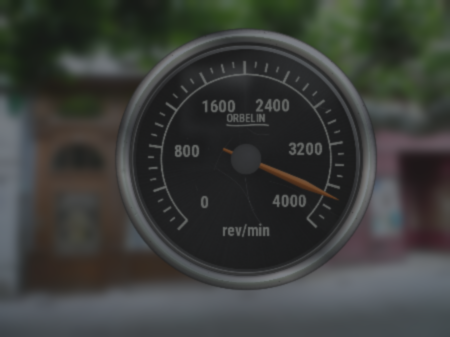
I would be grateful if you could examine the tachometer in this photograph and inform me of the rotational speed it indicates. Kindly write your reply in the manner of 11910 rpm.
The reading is 3700 rpm
